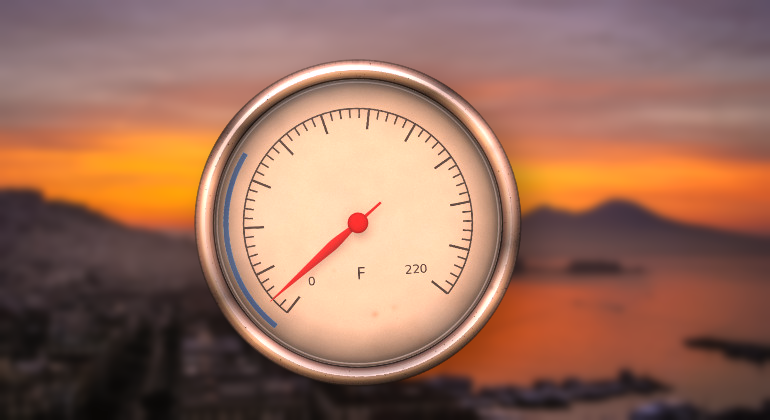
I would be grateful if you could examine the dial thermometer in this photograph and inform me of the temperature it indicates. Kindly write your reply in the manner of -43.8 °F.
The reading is 8 °F
